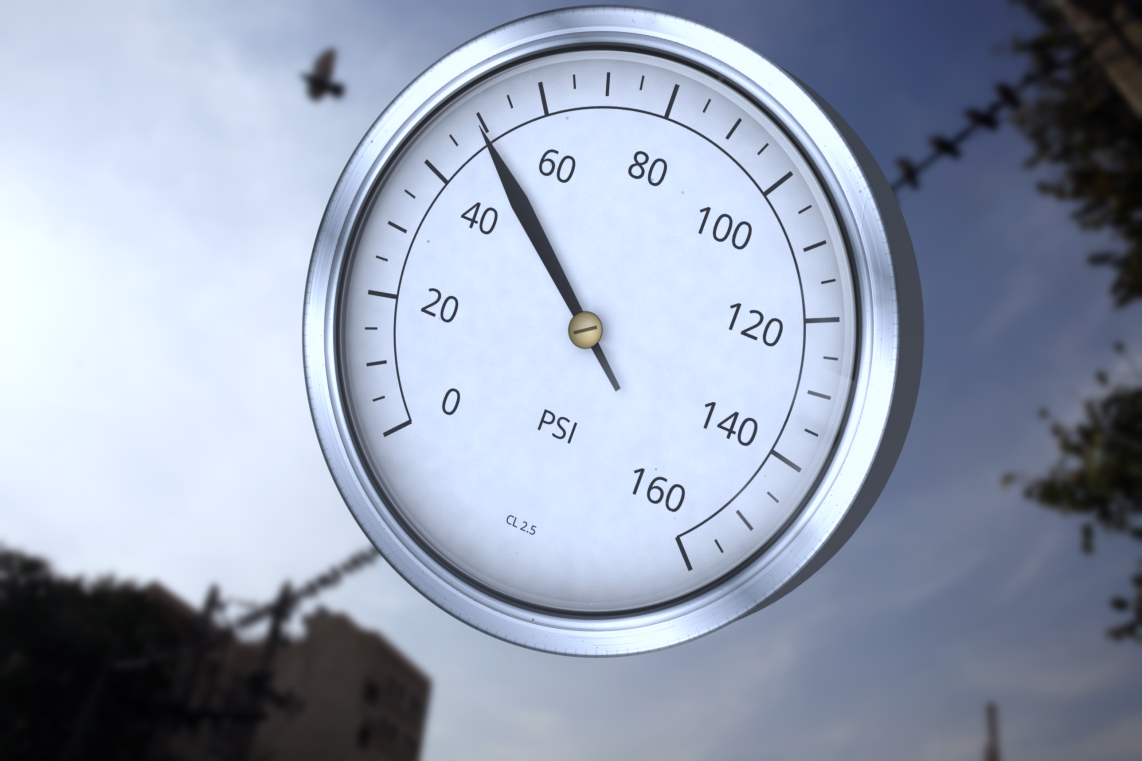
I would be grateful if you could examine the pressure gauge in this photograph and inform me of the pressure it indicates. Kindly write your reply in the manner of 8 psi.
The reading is 50 psi
